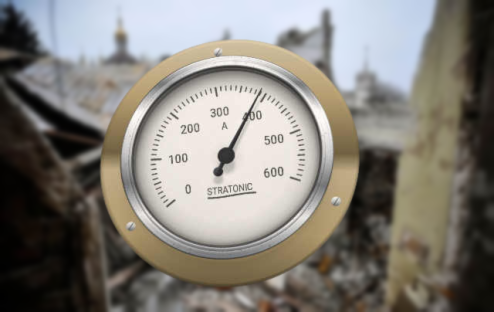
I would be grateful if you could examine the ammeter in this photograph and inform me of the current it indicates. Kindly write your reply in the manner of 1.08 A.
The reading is 390 A
